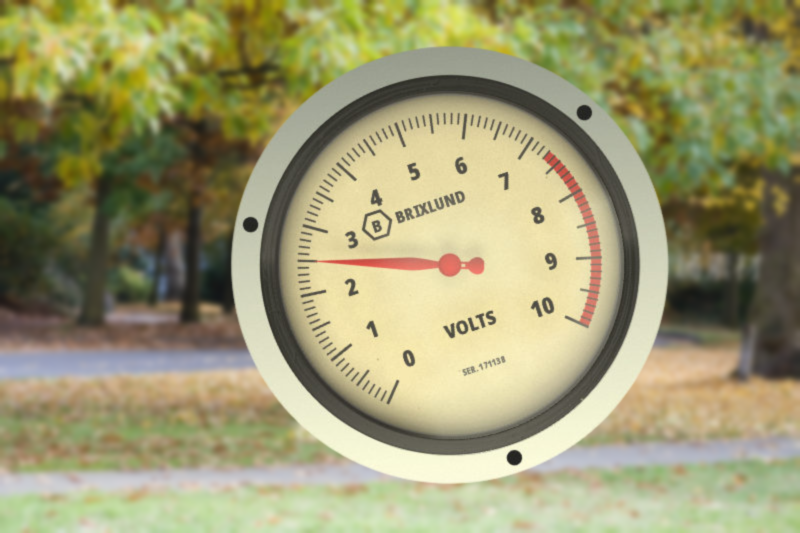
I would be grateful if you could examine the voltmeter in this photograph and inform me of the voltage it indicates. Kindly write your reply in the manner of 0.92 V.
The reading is 2.5 V
